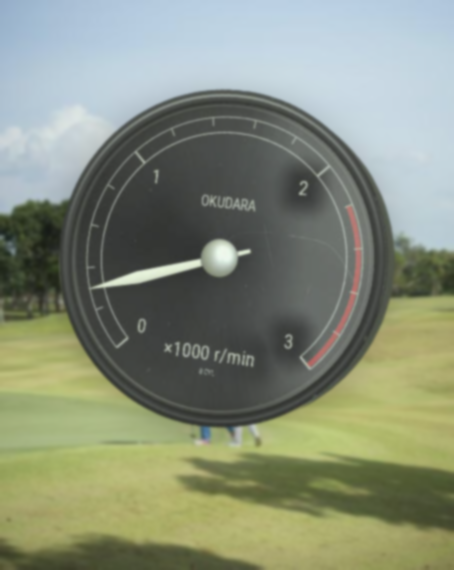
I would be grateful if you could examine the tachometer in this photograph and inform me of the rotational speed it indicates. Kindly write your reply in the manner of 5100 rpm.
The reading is 300 rpm
